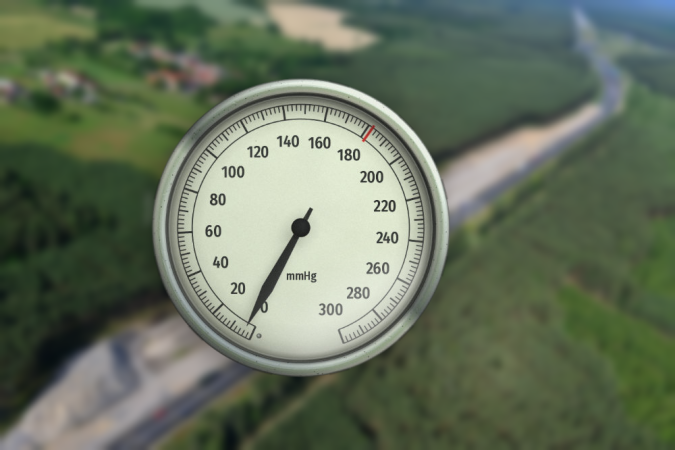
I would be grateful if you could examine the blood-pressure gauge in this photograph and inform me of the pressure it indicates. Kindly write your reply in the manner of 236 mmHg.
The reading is 4 mmHg
